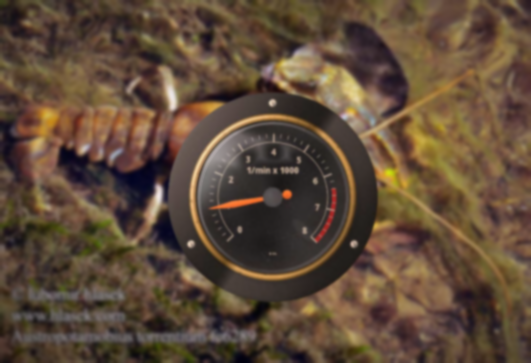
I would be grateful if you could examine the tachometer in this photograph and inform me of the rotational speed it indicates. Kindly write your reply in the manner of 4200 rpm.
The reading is 1000 rpm
